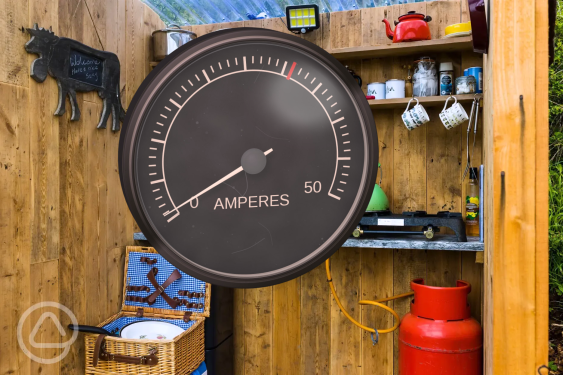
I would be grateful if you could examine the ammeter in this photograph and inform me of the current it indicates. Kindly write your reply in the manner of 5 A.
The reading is 1 A
